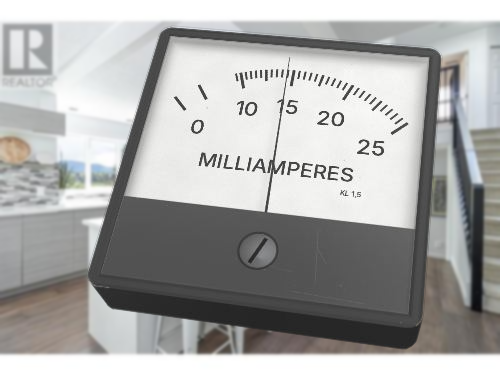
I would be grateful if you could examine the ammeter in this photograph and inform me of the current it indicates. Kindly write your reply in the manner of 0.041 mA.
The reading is 14.5 mA
